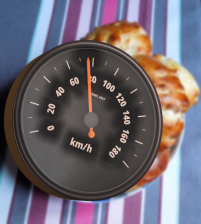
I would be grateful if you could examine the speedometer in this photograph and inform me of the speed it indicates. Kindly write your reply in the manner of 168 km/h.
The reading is 75 km/h
